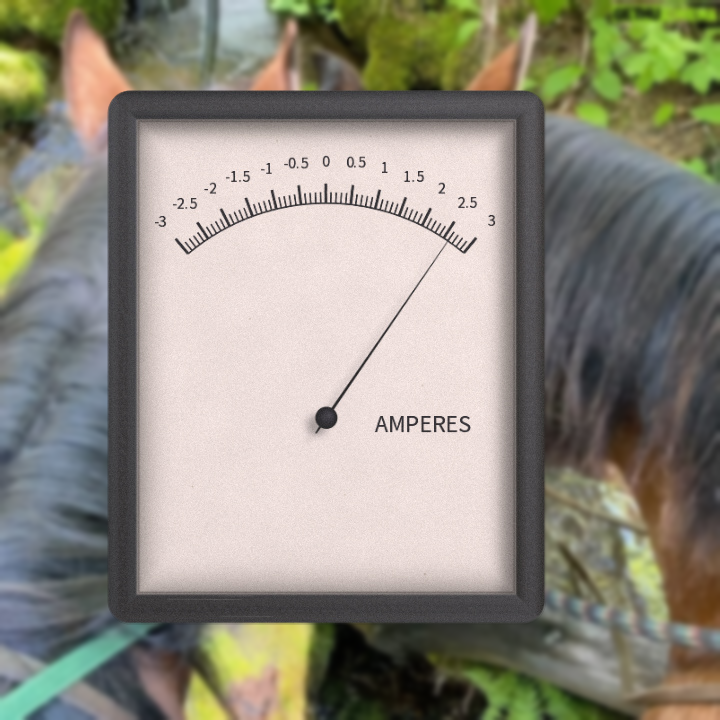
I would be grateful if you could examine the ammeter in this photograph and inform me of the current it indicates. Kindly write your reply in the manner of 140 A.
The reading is 2.6 A
